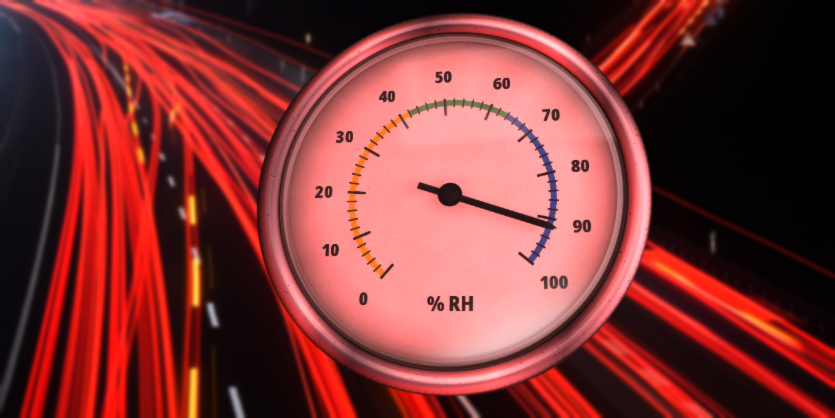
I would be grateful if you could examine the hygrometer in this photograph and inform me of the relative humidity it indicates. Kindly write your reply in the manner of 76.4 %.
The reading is 92 %
